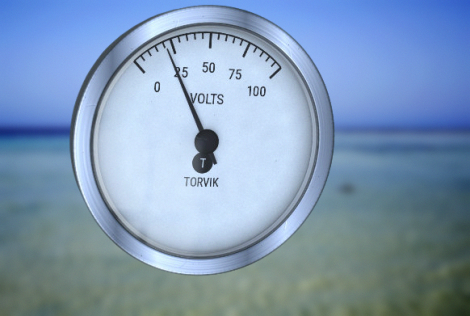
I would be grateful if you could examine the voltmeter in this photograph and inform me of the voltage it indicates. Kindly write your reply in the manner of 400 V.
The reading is 20 V
